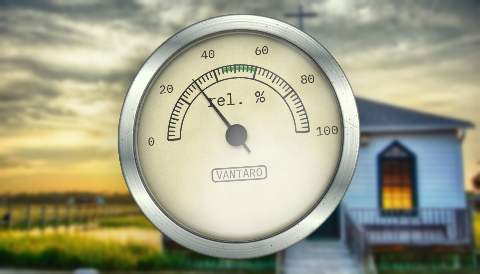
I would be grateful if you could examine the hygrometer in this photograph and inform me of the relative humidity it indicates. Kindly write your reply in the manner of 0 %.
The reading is 30 %
